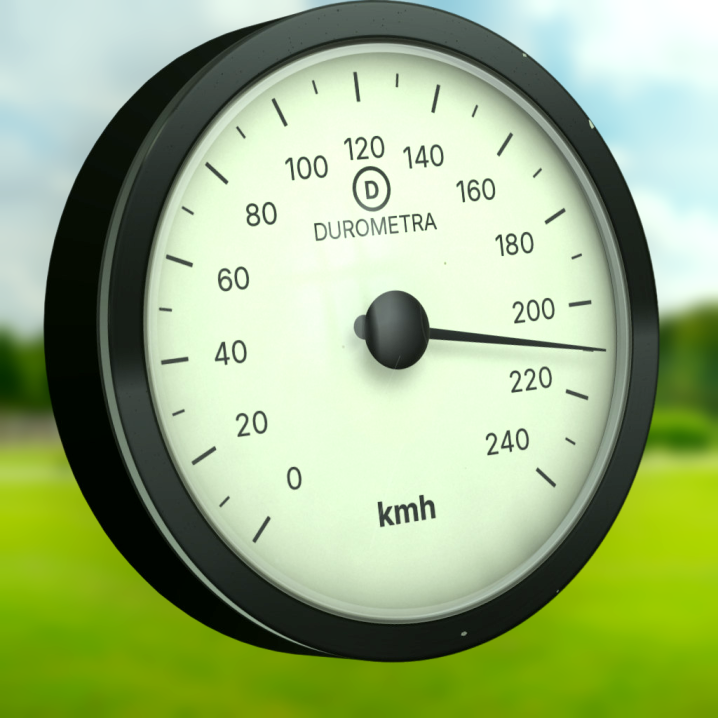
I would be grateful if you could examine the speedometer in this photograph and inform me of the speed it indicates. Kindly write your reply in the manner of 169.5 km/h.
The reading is 210 km/h
